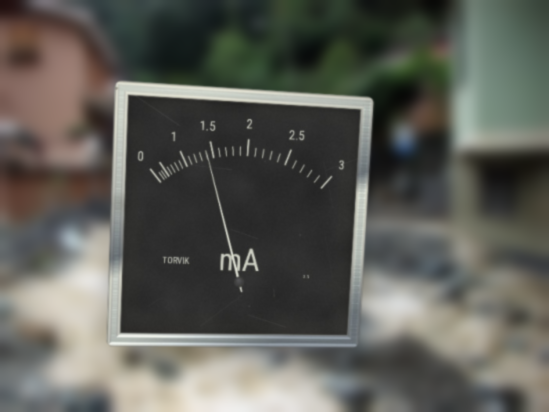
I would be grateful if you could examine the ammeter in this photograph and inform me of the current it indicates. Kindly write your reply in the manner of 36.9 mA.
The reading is 1.4 mA
